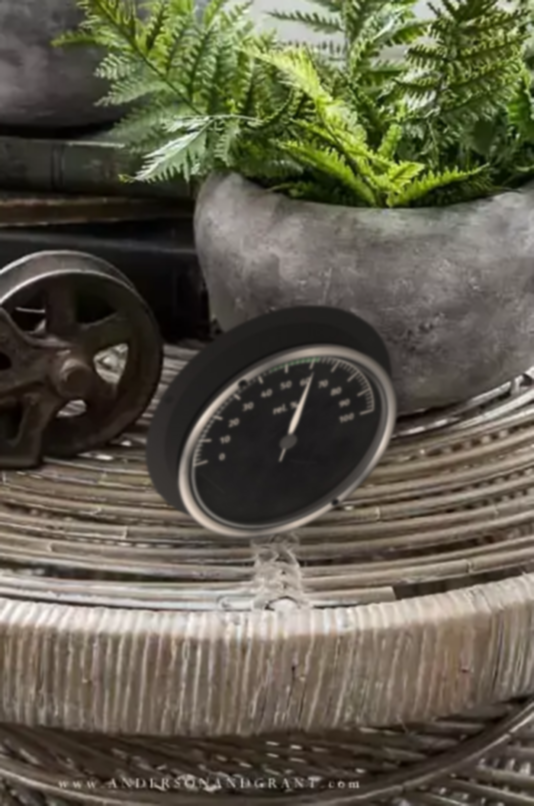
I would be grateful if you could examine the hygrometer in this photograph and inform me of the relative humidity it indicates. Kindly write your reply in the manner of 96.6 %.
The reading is 60 %
